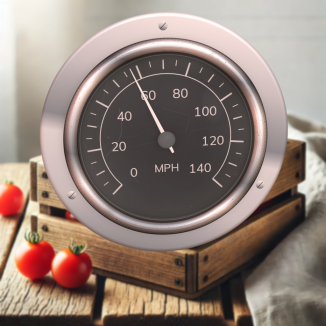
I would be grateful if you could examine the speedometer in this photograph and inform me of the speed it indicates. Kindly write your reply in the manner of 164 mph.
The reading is 57.5 mph
